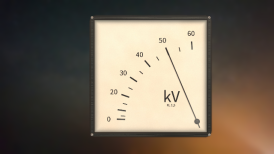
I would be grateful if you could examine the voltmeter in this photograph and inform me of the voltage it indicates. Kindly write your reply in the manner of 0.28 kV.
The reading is 50 kV
